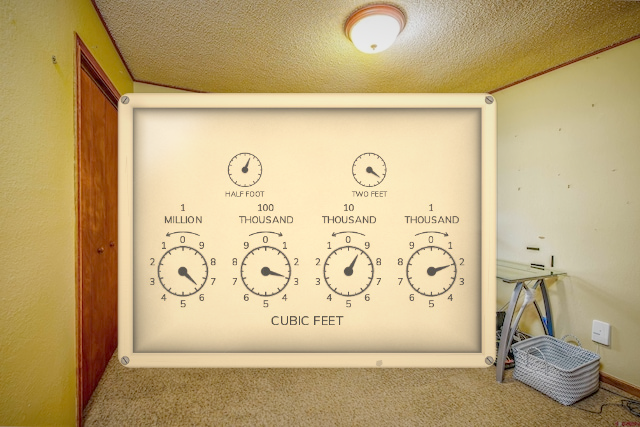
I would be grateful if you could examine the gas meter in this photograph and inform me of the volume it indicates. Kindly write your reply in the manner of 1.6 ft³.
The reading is 629200 ft³
